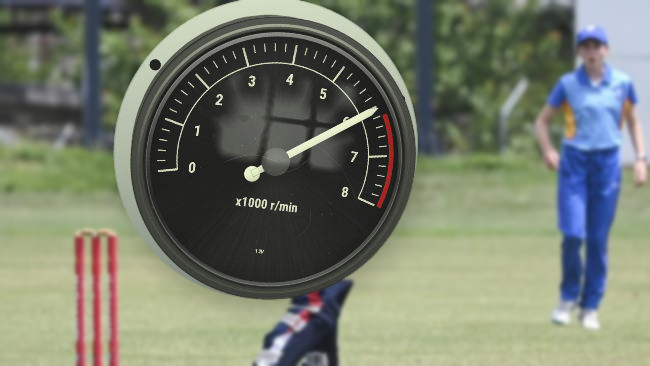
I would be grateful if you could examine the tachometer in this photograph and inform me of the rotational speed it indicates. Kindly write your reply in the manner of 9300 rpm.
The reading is 6000 rpm
